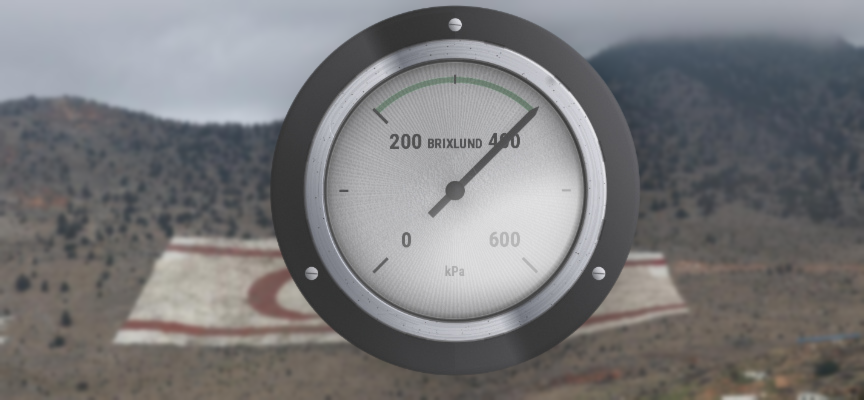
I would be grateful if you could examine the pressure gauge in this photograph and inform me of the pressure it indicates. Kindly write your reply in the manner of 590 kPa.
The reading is 400 kPa
